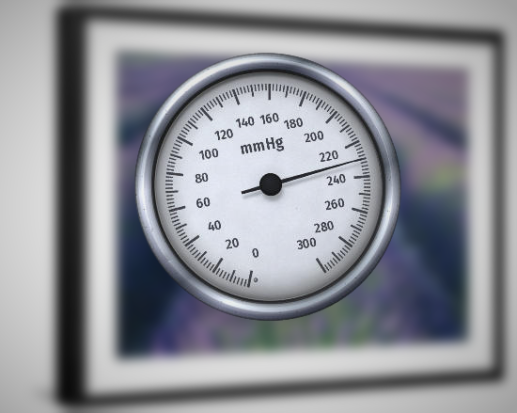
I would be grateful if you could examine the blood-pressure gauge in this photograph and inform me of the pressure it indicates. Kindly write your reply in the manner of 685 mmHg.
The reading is 230 mmHg
